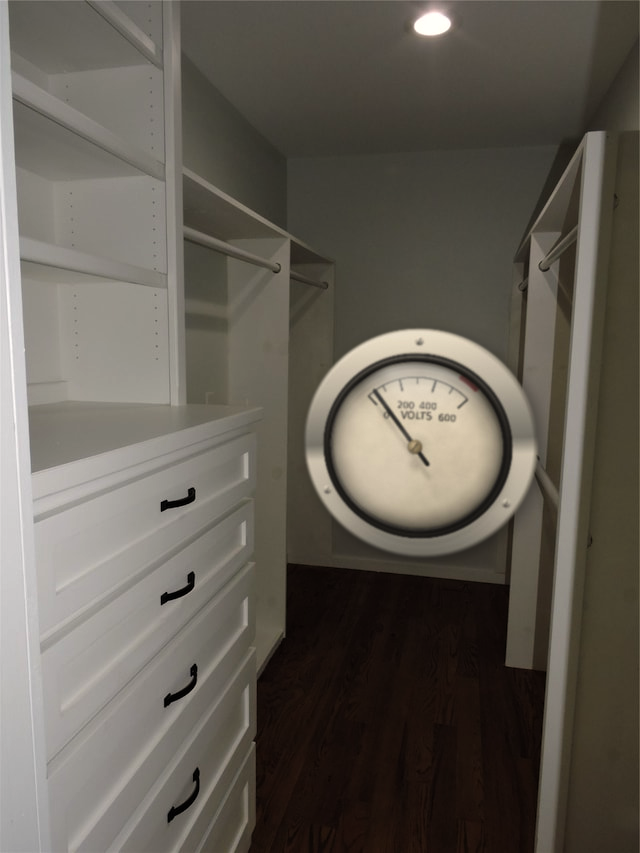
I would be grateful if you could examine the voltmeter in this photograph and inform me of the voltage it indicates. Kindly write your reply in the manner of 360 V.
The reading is 50 V
